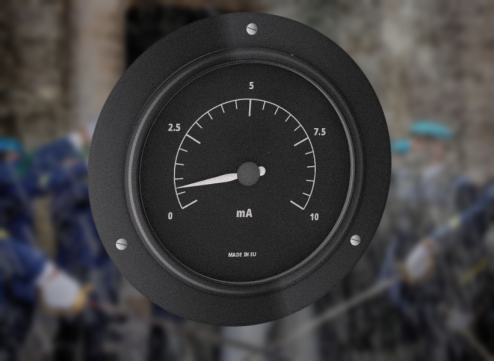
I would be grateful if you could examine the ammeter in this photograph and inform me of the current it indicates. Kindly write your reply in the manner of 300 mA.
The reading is 0.75 mA
